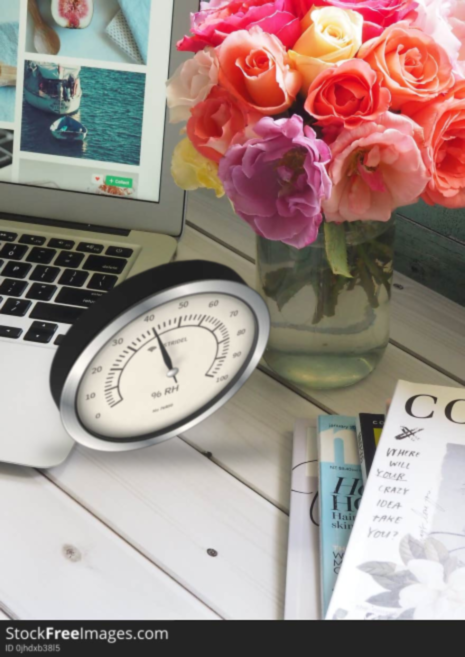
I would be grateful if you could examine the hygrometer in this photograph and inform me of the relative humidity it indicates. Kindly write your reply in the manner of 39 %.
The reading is 40 %
